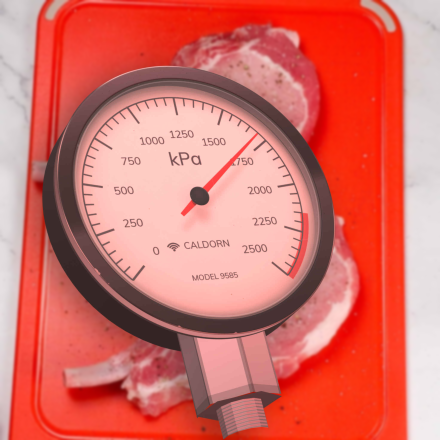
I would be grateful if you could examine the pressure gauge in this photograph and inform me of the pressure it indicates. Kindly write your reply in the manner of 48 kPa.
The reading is 1700 kPa
